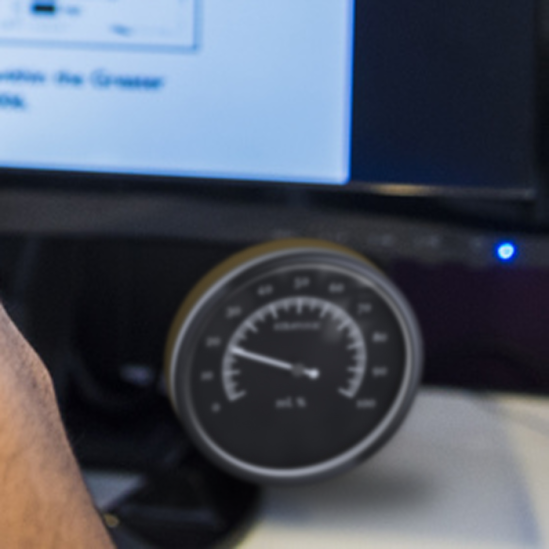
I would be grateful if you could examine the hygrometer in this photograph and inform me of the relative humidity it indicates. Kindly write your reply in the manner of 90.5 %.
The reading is 20 %
